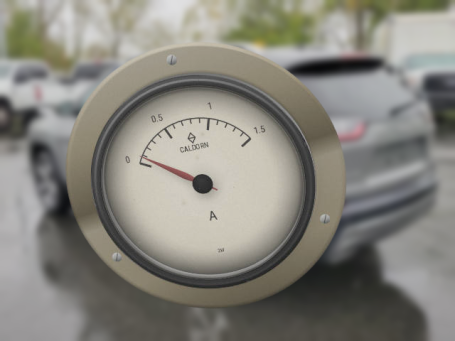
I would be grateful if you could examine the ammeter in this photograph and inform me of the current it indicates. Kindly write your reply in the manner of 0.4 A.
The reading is 0.1 A
